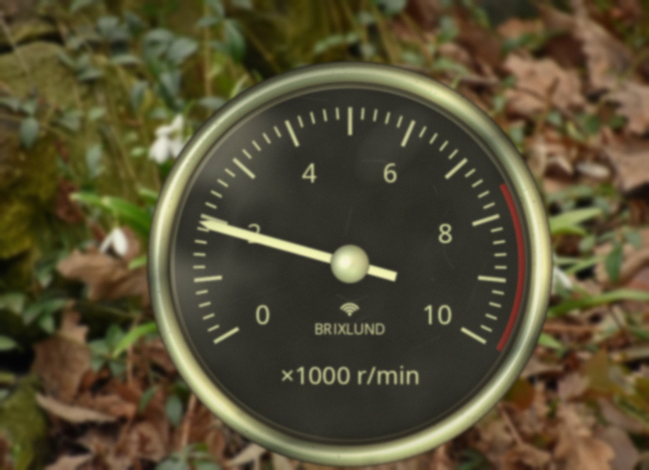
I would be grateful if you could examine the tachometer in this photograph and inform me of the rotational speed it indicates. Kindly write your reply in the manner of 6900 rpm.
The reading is 1900 rpm
